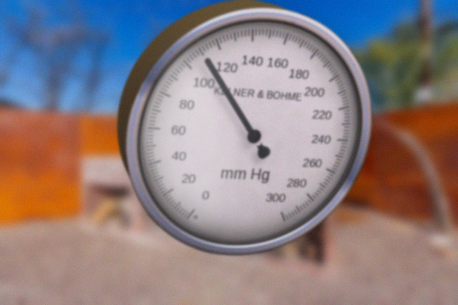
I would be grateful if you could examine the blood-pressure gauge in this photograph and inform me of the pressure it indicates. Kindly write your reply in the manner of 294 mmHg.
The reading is 110 mmHg
